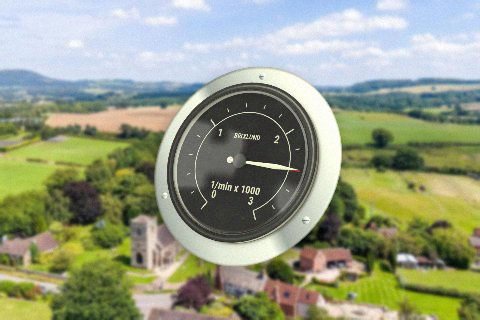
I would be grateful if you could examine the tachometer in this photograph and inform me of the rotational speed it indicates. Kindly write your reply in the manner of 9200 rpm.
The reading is 2400 rpm
